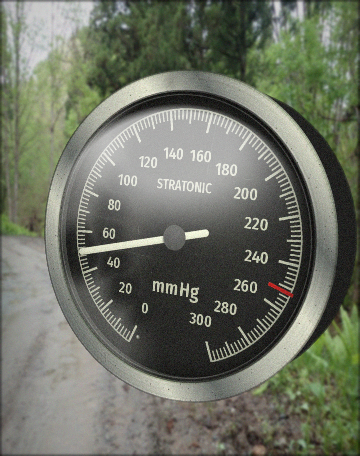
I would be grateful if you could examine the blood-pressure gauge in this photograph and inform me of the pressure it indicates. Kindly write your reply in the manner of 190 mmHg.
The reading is 50 mmHg
